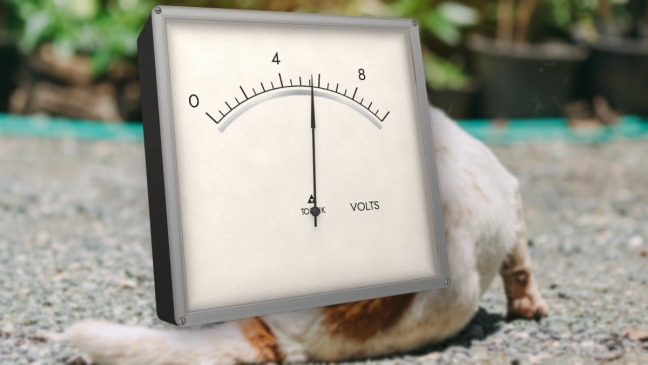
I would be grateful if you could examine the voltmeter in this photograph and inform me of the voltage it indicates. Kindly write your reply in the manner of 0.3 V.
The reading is 5.5 V
